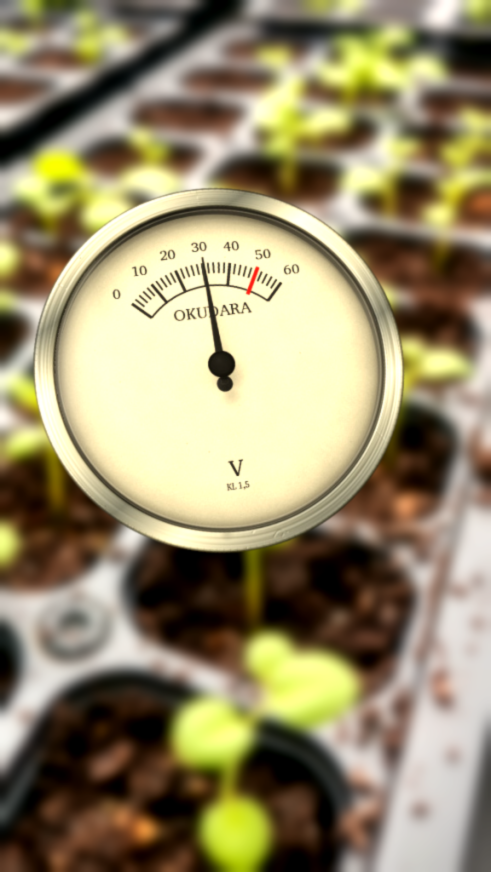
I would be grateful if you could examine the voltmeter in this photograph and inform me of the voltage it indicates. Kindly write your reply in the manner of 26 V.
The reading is 30 V
